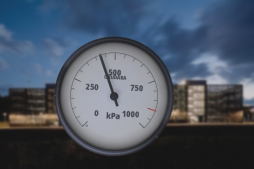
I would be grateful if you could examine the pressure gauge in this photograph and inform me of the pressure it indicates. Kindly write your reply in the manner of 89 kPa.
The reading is 425 kPa
